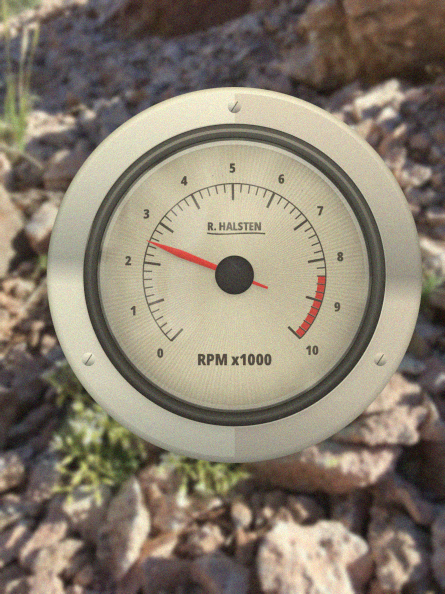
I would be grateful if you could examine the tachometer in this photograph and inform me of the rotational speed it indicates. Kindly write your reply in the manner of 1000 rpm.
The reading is 2500 rpm
